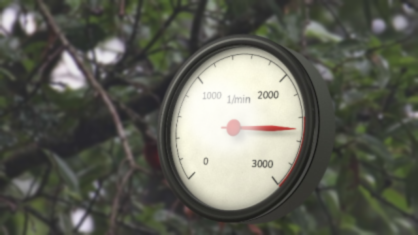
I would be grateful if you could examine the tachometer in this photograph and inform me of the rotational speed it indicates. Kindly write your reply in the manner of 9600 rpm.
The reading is 2500 rpm
